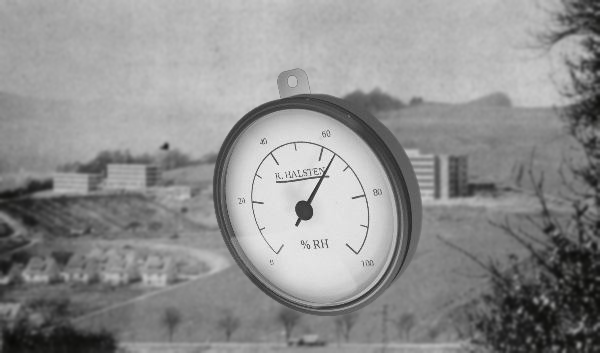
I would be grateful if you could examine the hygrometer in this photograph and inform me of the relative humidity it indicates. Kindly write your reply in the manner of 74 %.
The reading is 65 %
